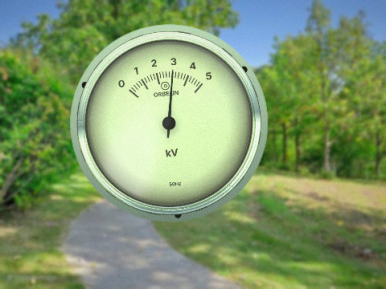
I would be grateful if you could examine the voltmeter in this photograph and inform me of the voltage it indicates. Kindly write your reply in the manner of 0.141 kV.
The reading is 3 kV
